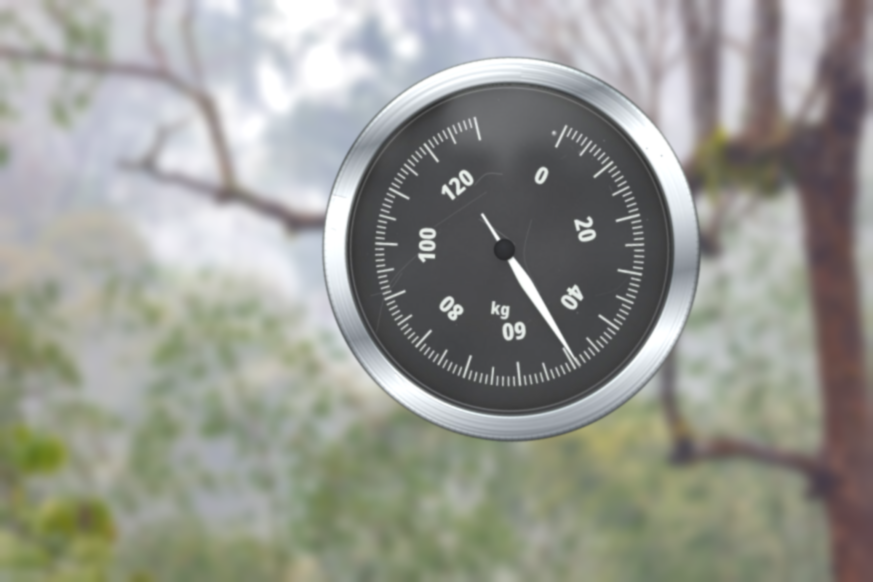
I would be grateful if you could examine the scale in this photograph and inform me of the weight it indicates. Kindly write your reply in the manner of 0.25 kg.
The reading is 49 kg
